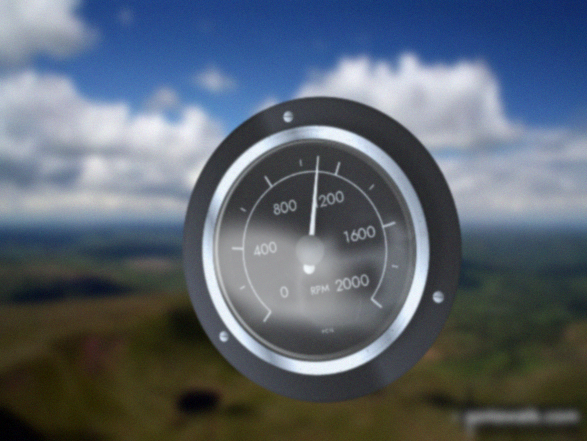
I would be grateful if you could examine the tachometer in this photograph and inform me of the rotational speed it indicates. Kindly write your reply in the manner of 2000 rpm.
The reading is 1100 rpm
